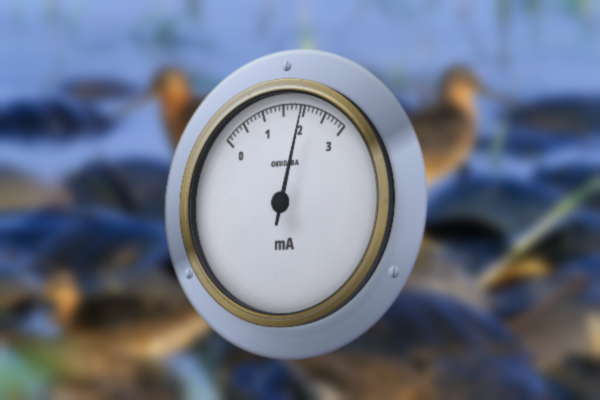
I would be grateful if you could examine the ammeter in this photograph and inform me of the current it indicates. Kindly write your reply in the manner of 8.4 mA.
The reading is 2 mA
